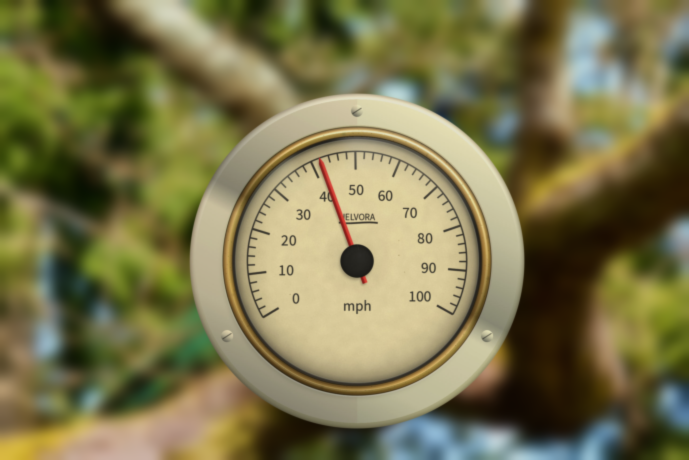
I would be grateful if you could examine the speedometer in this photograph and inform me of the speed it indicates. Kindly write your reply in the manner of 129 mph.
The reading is 42 mph
